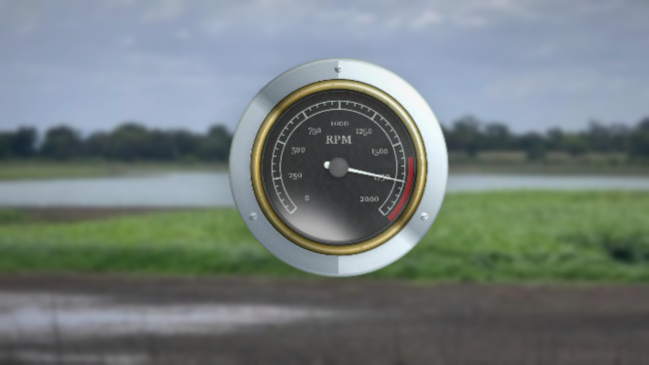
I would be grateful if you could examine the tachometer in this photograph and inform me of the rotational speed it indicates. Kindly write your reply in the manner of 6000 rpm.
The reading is 1750 rpm
